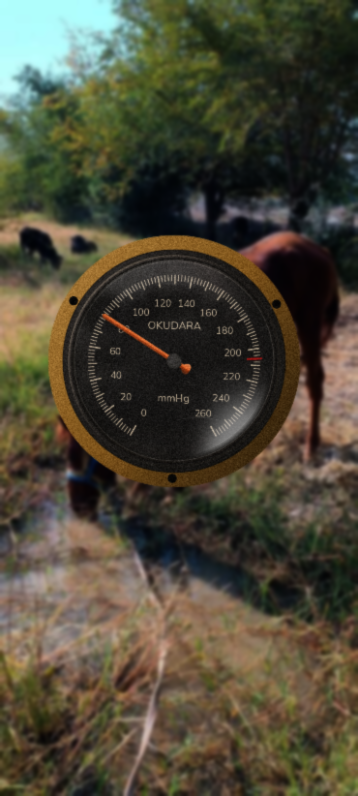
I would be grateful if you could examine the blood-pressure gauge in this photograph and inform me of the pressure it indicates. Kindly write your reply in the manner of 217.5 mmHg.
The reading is 80 mmHg
